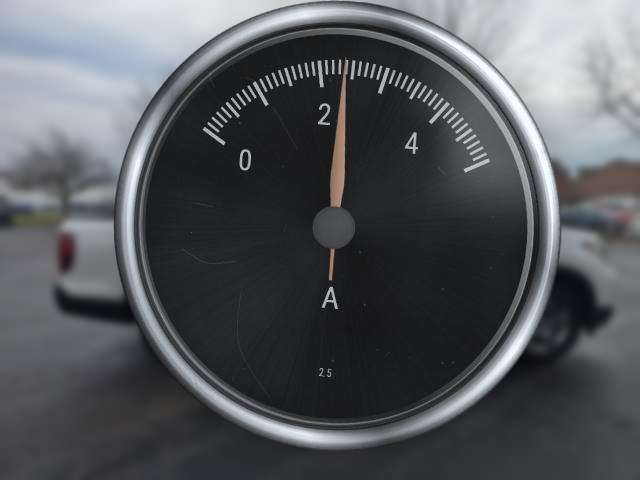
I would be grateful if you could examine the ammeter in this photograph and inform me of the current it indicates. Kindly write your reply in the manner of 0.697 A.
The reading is 2.4 A
